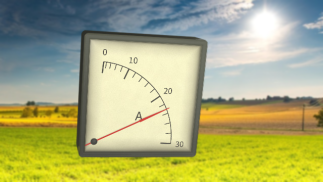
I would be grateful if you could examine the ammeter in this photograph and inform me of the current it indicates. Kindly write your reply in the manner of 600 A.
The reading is 23 A
